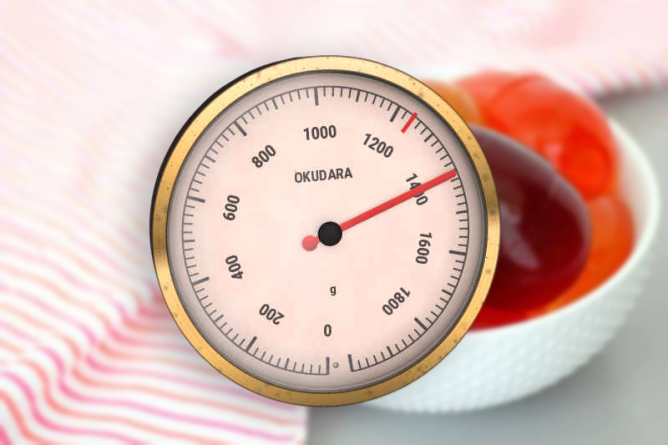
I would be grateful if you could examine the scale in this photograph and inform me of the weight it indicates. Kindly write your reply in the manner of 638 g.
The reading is 1400 g
